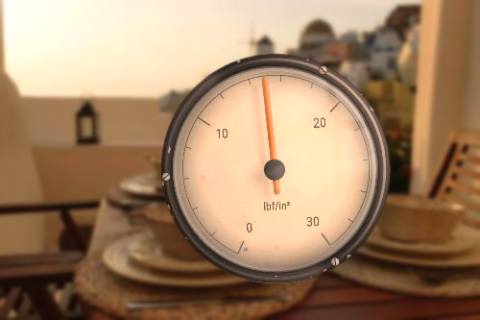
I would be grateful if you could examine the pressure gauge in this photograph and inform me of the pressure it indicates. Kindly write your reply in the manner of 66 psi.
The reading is 15 psi
